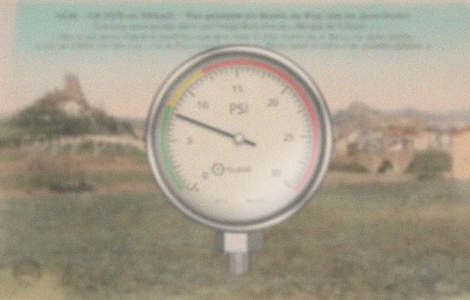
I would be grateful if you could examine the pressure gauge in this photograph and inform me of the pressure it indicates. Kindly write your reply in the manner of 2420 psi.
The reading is 7.5 psi
